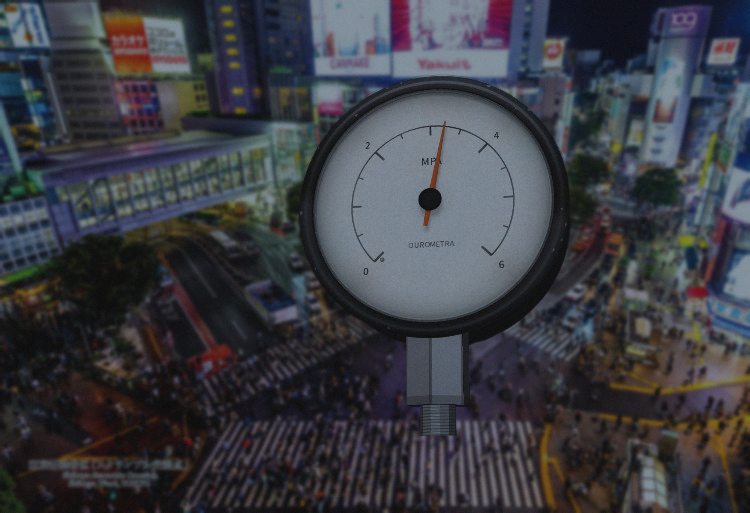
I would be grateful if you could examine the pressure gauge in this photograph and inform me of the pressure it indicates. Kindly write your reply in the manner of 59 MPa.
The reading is 3.25 MPa
